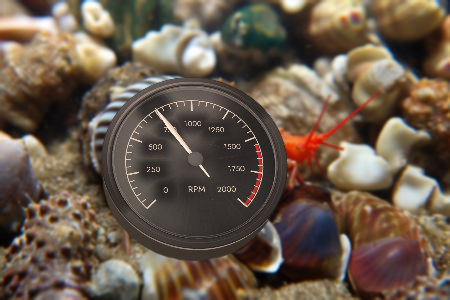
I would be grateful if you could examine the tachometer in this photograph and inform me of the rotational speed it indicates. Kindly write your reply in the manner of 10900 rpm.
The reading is 750 rpm
